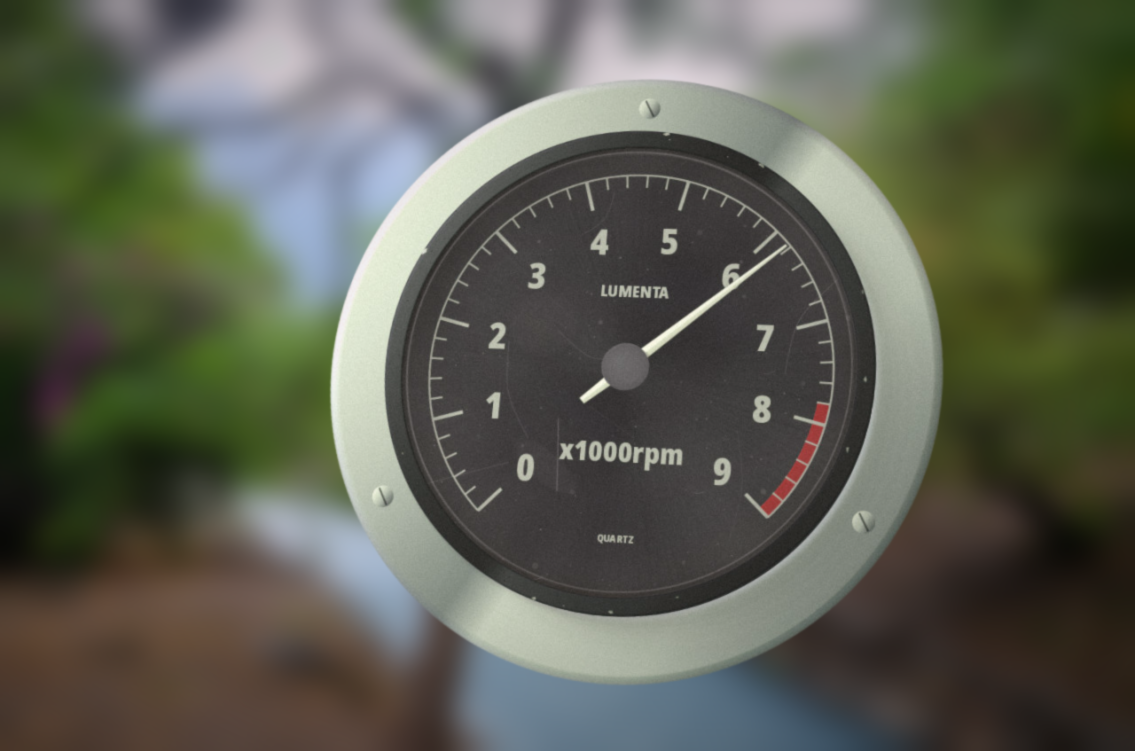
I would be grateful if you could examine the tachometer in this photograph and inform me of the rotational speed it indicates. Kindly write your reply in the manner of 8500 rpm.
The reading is 6200 rpm
